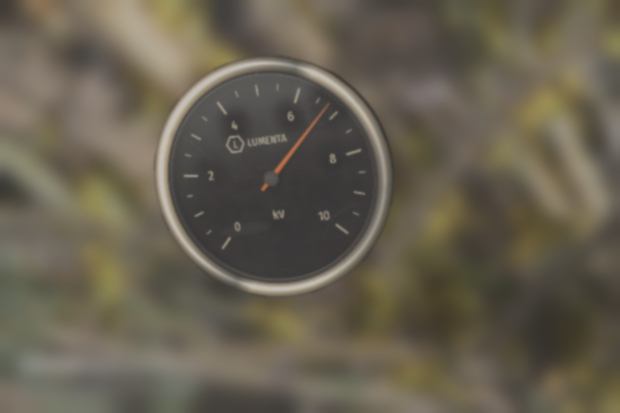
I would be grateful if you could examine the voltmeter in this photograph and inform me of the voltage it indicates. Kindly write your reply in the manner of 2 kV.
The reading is 6.75 kV
